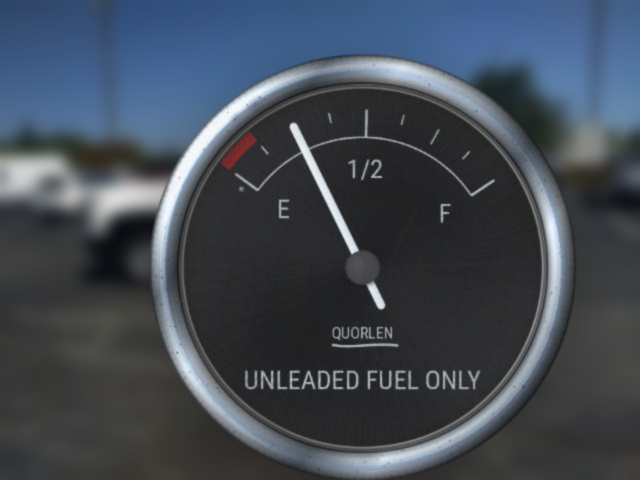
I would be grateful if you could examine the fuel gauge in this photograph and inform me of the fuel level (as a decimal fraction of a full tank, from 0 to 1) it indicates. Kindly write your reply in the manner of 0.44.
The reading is 0.25
